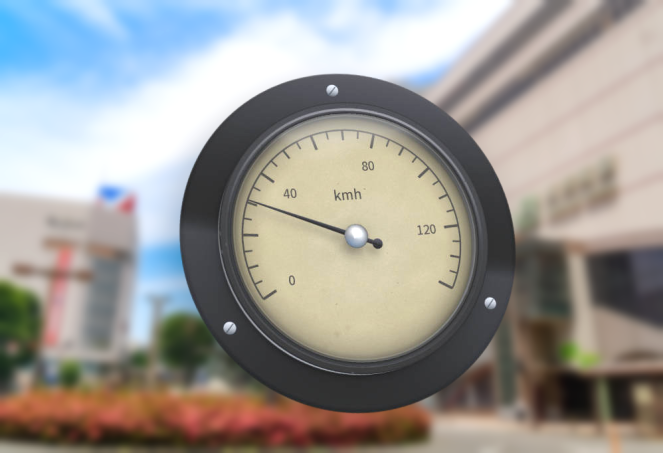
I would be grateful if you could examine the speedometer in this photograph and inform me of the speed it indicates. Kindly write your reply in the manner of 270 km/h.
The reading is 30 km/h
